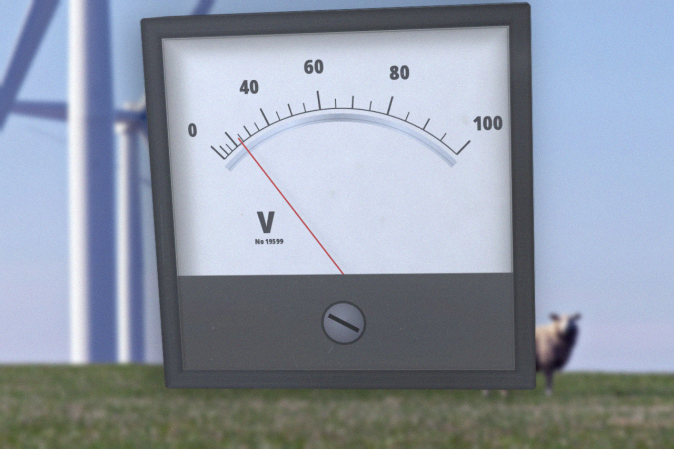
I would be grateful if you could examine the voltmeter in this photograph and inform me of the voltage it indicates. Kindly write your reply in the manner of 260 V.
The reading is 25 V
